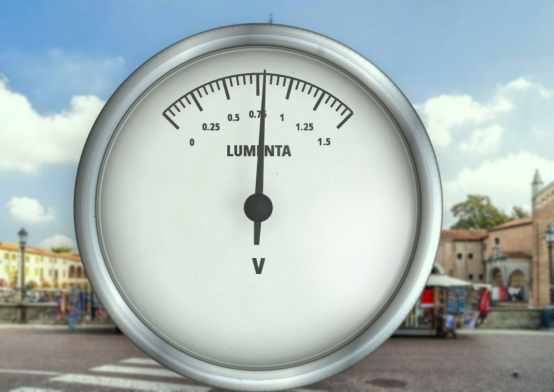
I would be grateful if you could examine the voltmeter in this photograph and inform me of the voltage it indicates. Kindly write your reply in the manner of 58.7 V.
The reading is 0.8 V
